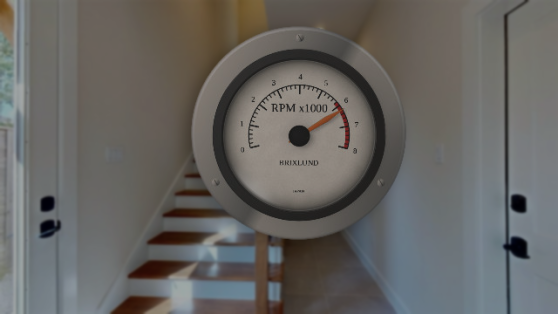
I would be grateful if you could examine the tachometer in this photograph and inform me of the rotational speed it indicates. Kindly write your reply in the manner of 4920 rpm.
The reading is 6200 rpm
